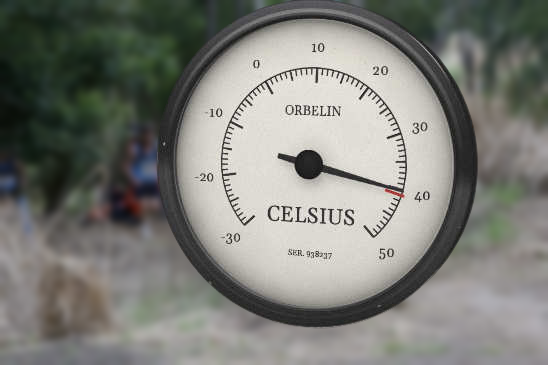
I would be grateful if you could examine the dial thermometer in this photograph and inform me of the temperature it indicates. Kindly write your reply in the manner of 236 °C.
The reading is 40 °C
